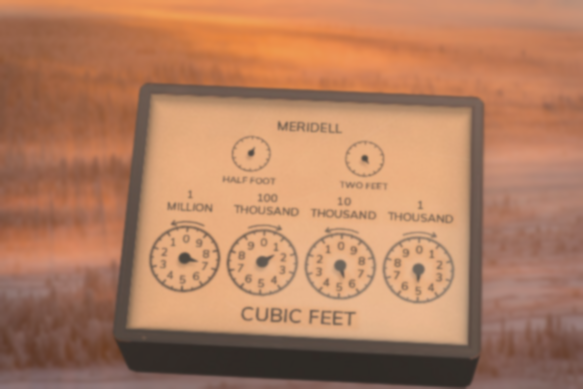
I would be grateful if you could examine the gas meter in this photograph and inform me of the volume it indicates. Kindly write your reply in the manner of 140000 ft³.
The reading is 715500 ft³
